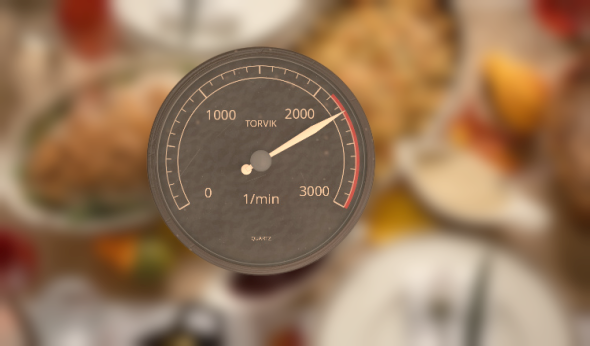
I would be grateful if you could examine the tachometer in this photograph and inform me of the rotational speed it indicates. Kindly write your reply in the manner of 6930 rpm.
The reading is 2250 rpm
